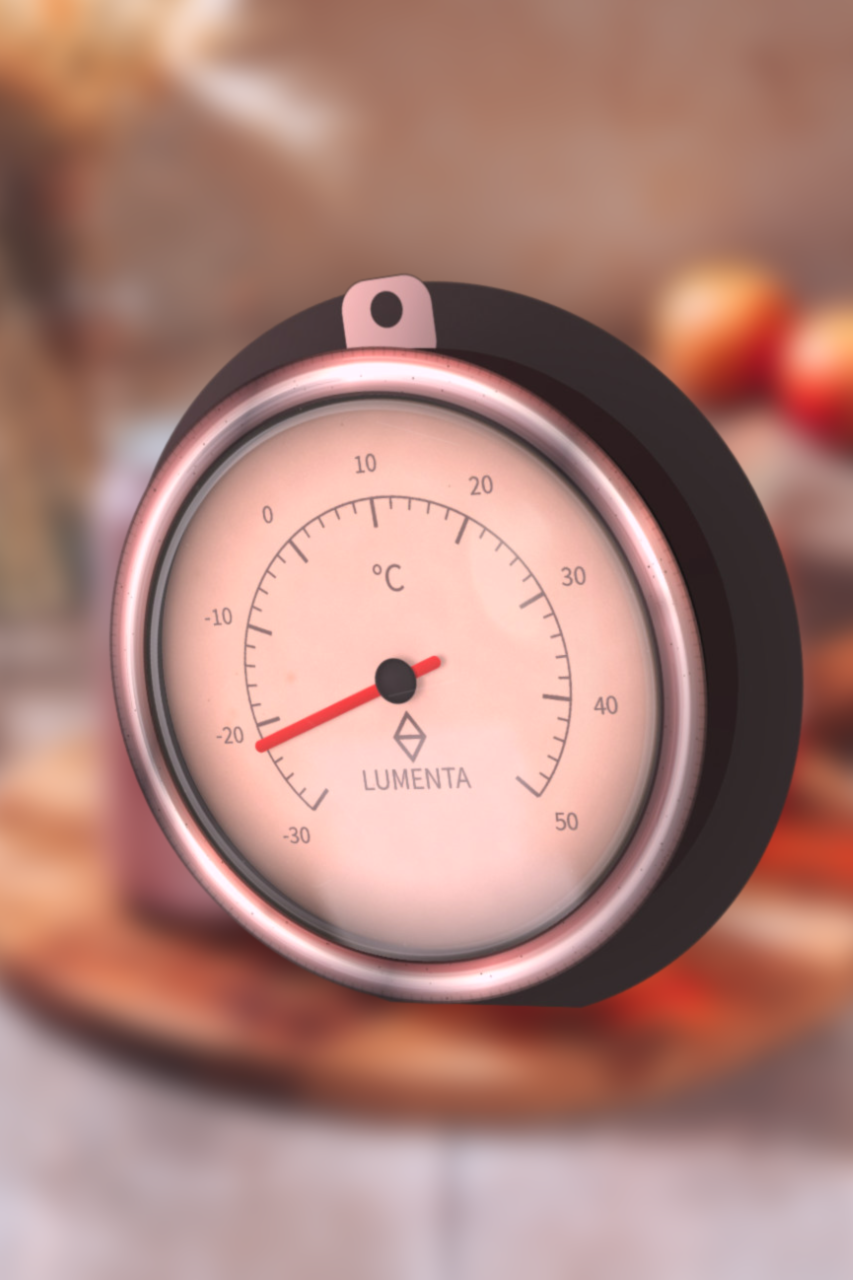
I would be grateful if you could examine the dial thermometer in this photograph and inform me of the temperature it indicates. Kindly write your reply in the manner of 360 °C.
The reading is -22 °C
